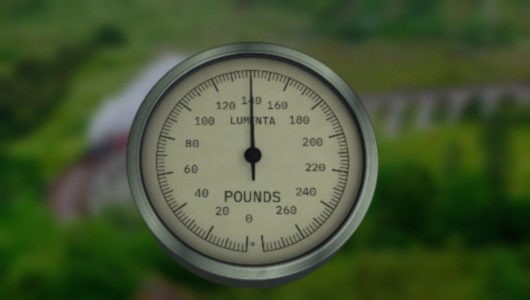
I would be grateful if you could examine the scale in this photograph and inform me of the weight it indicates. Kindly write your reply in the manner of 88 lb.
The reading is 140 lb
